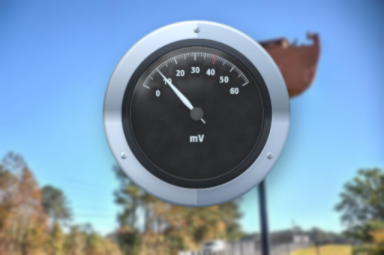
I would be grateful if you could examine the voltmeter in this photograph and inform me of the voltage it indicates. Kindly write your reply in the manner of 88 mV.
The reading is 10 mV
